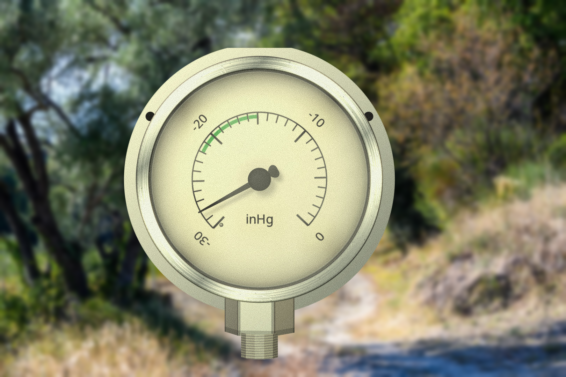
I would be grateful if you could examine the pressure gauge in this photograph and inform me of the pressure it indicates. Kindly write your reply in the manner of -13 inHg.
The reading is -28 inHg
